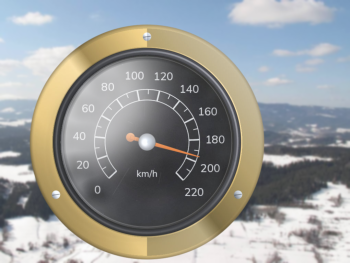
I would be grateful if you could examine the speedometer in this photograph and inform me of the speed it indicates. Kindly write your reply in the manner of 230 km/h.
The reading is 195 km/h
